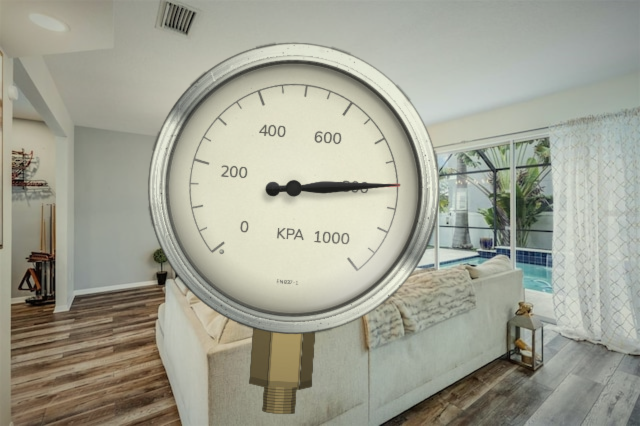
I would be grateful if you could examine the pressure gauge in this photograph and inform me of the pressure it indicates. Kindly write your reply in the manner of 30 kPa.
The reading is 800 kPa
